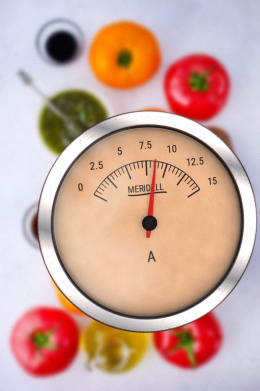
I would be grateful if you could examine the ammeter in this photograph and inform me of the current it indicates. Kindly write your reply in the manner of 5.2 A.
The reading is 8.5 A
